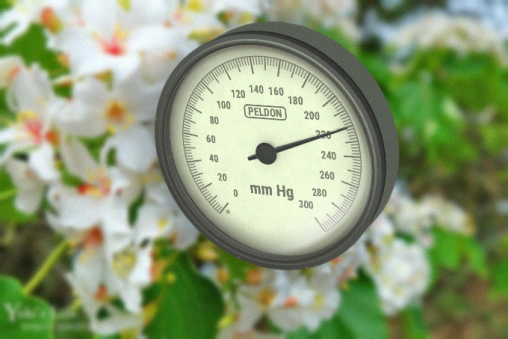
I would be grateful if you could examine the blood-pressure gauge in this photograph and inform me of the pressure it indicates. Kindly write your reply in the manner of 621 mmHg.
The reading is 220 mmHg
